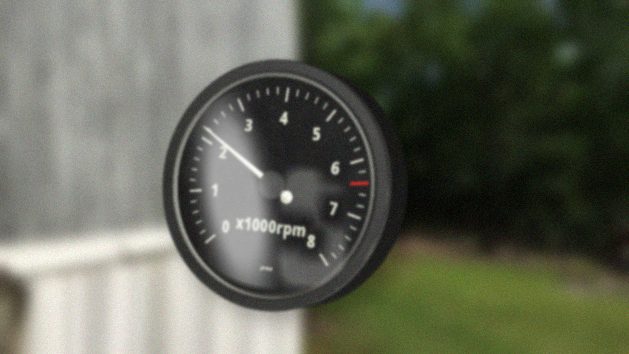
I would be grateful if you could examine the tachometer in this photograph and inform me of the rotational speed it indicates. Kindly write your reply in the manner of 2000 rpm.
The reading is 2200 rpm
